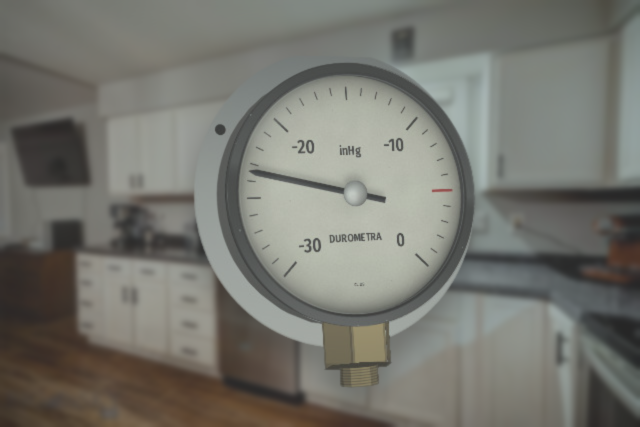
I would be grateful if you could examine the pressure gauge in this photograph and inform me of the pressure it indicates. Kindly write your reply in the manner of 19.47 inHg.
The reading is -23.5 inHg
